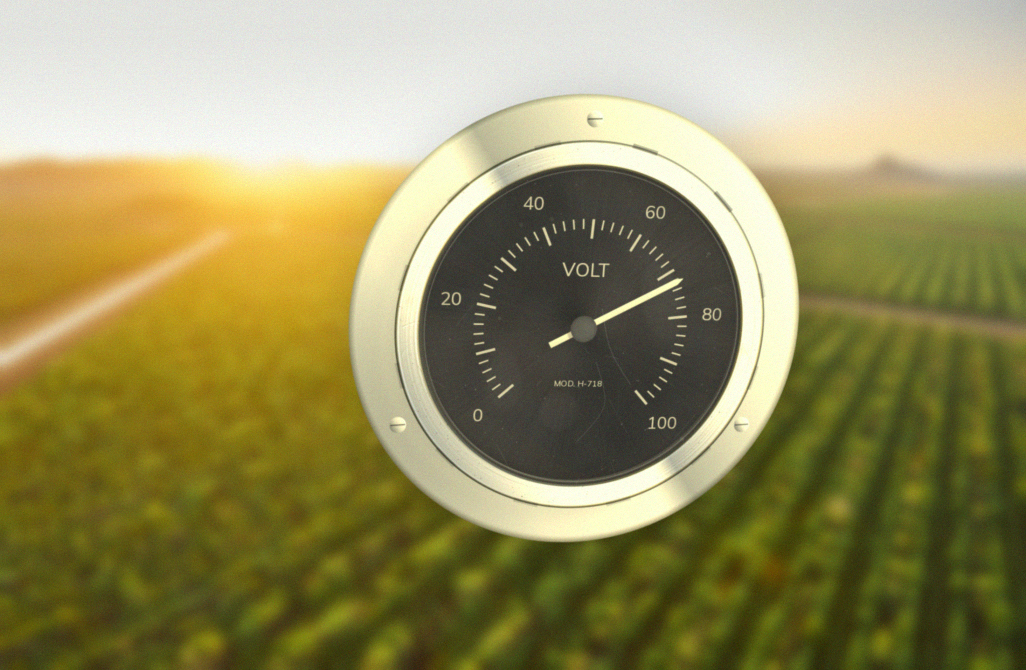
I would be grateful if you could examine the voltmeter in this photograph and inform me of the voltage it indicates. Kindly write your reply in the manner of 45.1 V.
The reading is 72 V
